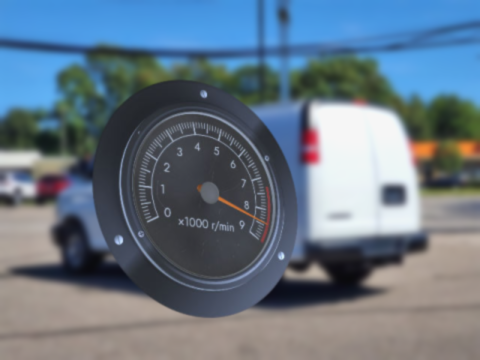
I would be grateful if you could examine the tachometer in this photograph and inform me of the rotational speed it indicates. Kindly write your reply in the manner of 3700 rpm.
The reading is 8500 rpm
